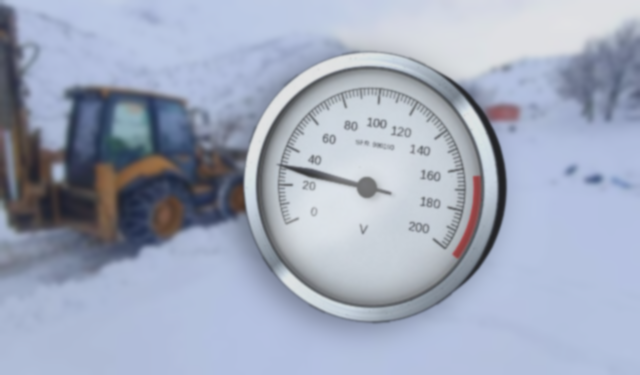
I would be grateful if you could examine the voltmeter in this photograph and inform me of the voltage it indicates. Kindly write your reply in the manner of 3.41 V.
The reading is 30 V
